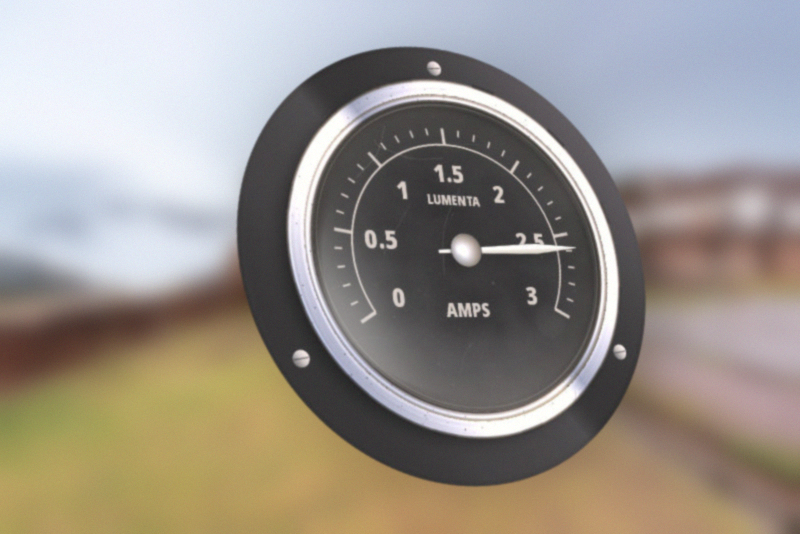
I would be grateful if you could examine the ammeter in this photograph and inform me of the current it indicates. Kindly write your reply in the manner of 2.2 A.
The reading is 2.6 A
